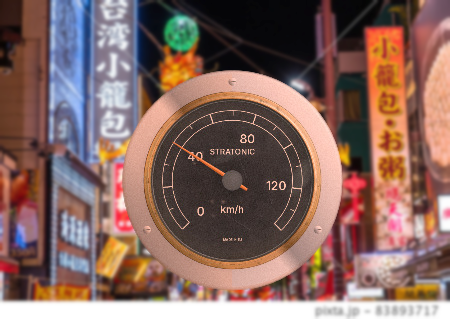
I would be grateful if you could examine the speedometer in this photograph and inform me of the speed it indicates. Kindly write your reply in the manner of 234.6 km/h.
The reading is 40 km/h
